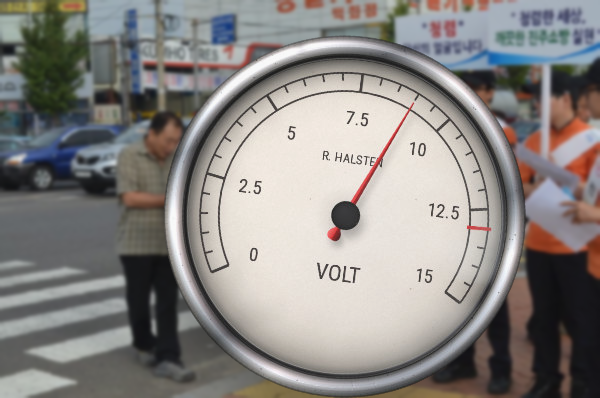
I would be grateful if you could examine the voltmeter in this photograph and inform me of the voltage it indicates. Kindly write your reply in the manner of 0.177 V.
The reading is 9 V
